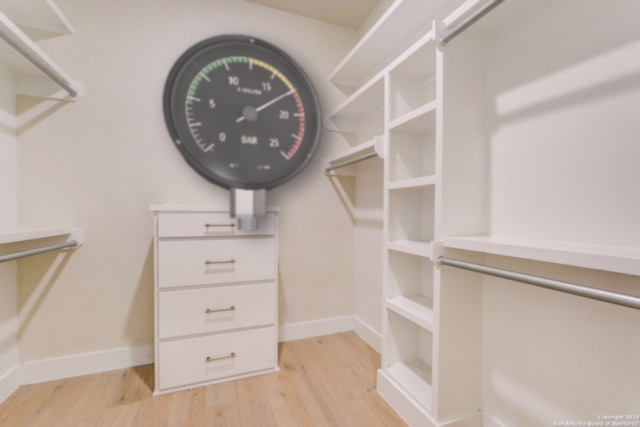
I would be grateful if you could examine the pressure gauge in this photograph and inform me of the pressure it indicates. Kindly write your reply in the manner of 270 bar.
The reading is 17.5 bar
